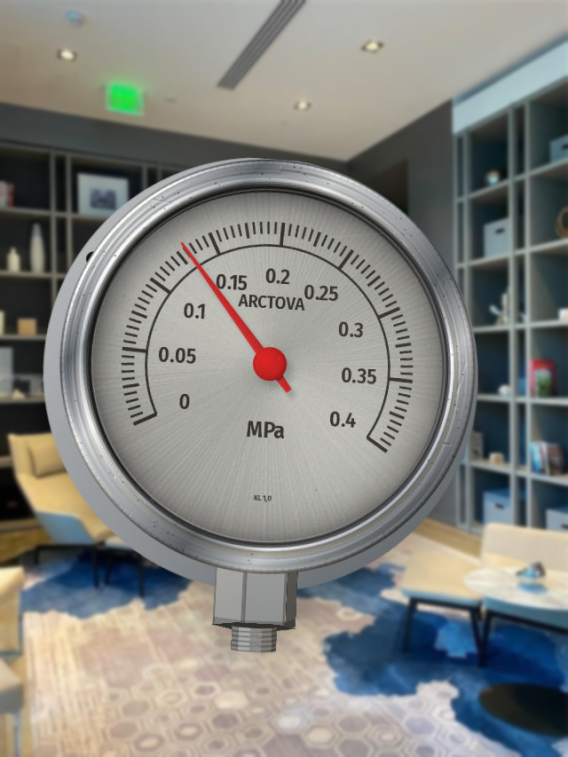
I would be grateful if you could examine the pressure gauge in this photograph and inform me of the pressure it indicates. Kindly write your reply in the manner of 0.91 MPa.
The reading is 0.13 MPa
